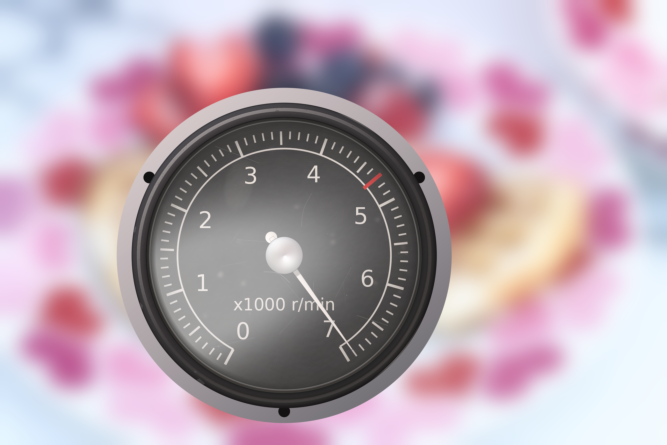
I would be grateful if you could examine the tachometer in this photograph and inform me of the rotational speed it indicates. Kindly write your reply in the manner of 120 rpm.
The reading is 6900 rpm
